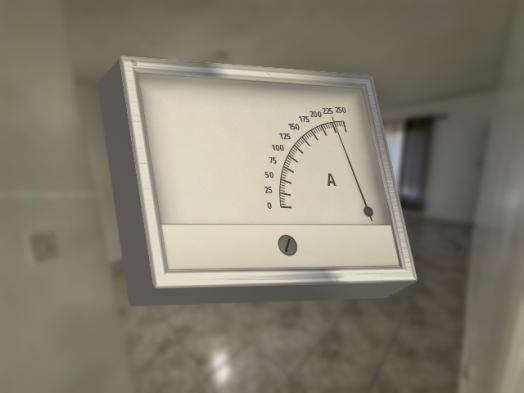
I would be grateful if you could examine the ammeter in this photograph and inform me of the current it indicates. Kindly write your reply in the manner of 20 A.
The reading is 225 A
